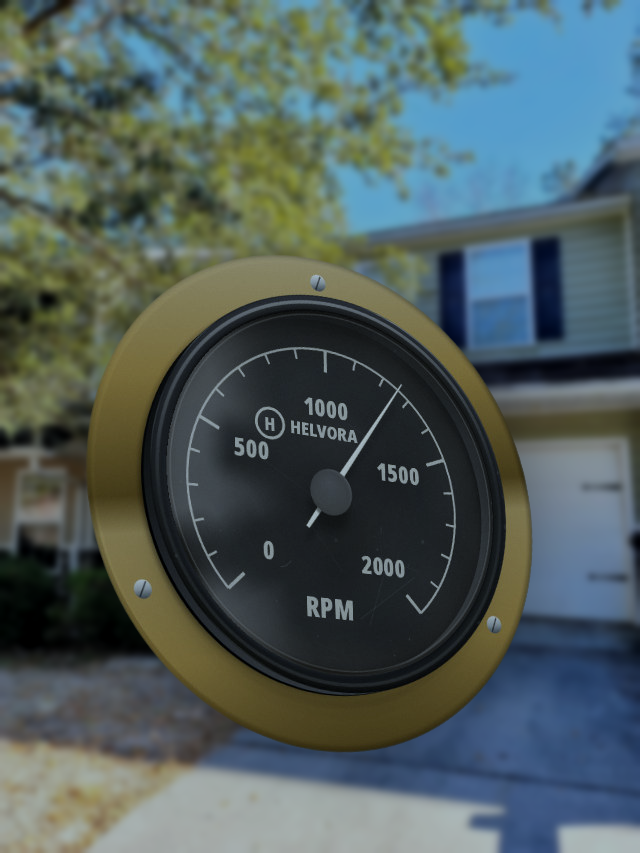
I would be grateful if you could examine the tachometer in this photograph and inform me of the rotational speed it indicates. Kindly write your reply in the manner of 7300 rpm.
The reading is 1250 rpm
